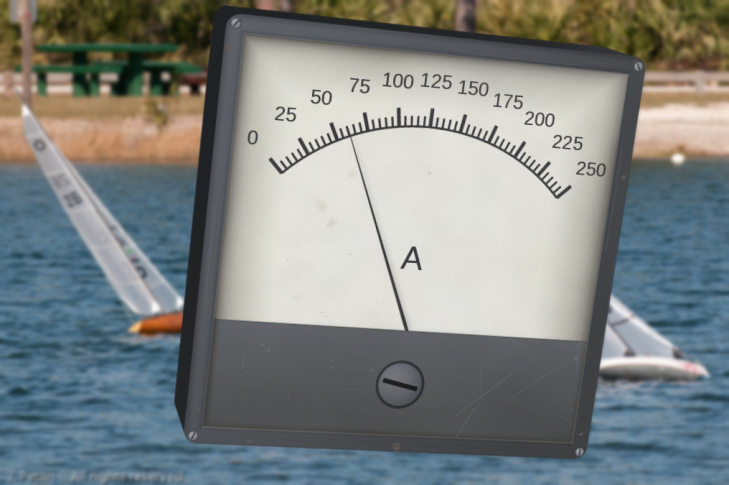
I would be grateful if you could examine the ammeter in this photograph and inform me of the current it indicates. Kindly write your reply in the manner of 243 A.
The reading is 60 A
